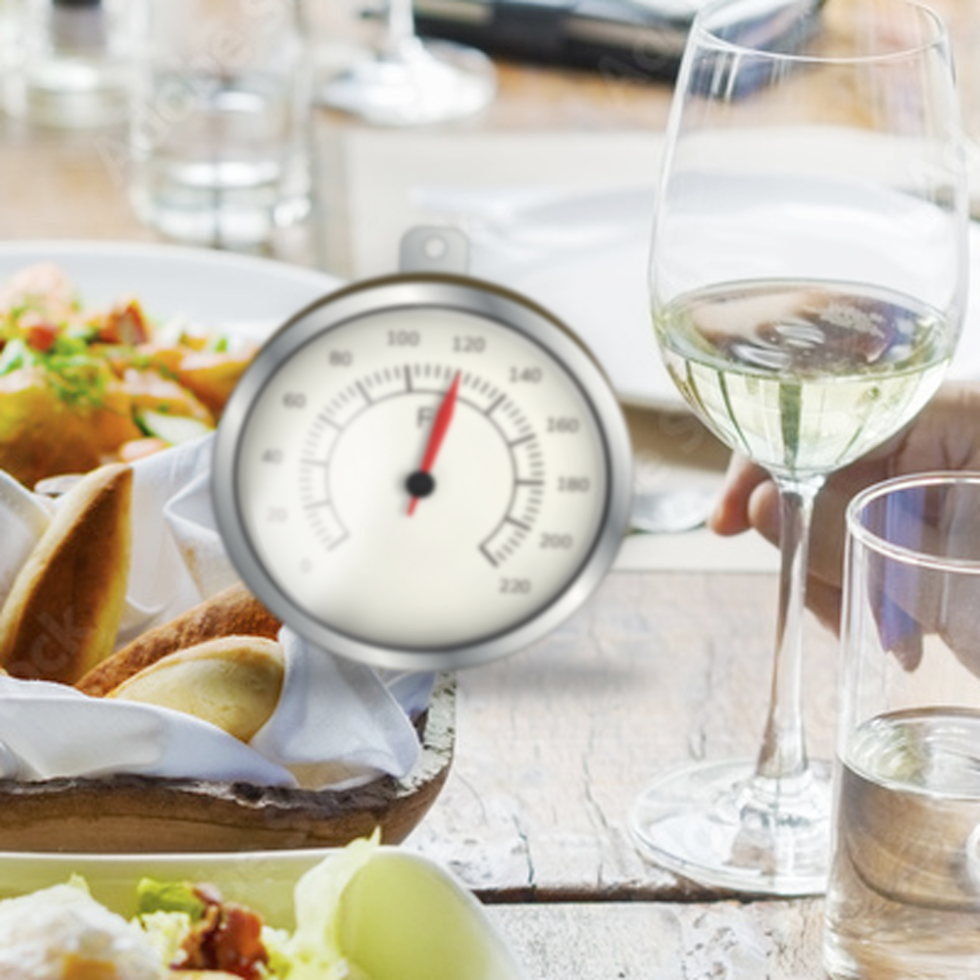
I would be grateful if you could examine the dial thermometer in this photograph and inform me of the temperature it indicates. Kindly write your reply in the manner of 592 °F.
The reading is 120 °F
